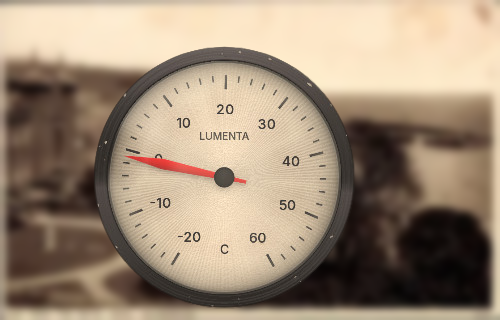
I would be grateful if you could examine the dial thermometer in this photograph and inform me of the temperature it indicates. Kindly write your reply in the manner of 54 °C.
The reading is -1 °C
